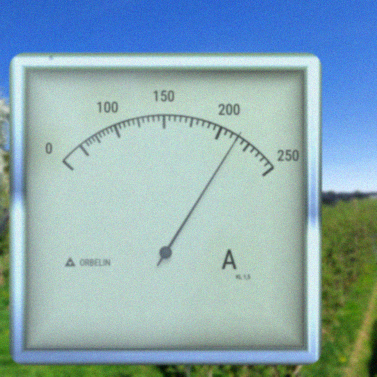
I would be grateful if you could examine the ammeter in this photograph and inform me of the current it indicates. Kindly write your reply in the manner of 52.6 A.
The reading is 215 A
